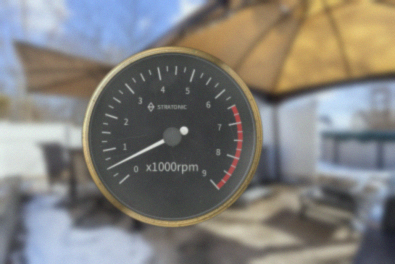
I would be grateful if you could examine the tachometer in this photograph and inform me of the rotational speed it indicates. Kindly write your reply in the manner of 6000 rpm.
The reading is 500 rpm
